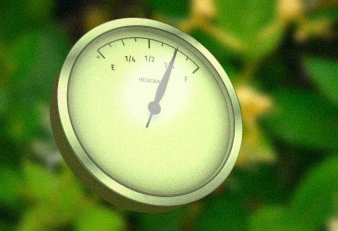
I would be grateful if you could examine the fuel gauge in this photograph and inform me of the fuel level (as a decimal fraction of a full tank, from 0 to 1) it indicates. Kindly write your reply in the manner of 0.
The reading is 0.75
